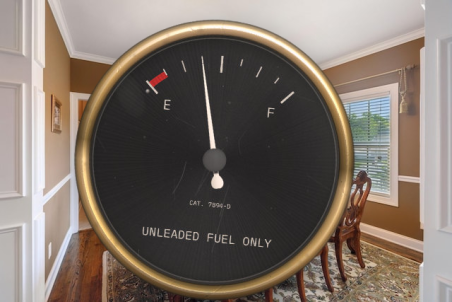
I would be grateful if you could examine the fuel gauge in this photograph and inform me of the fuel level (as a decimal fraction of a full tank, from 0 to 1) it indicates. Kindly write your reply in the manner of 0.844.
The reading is 0.375
